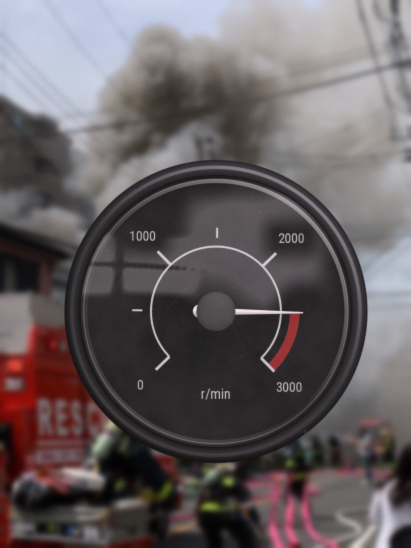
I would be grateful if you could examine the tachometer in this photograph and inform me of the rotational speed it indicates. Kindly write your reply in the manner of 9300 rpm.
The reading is 2500 rpm
